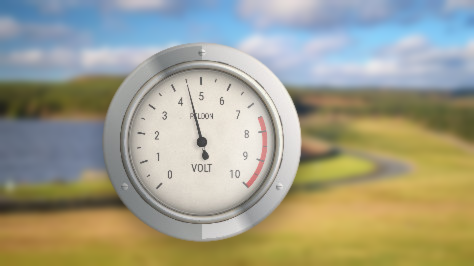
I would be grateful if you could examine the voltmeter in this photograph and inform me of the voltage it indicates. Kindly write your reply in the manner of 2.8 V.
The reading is 4.5 V
